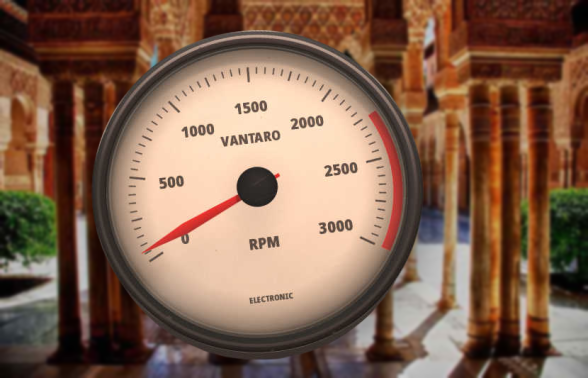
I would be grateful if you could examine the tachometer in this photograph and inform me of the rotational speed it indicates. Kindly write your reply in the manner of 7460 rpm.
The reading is 50 rpm
